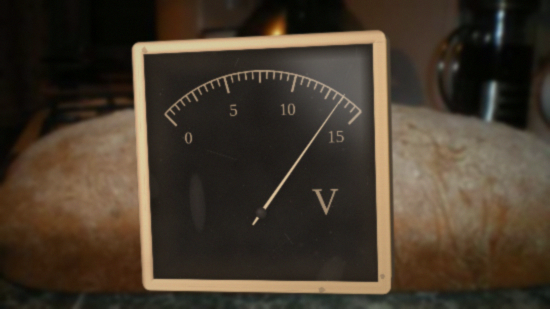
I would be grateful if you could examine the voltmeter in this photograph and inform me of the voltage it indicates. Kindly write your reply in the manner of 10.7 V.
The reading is 13.5 V
